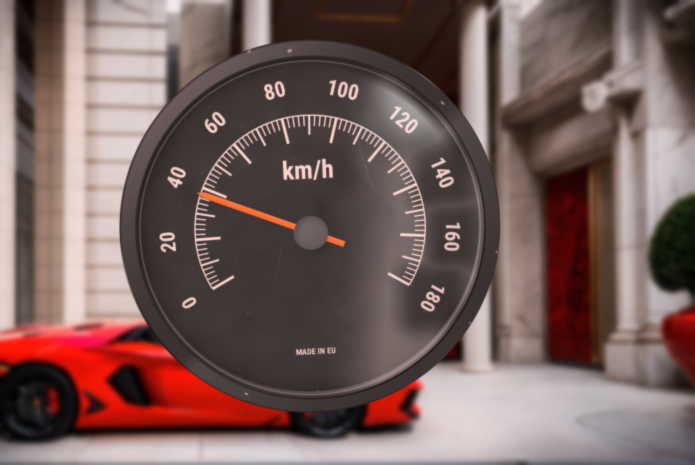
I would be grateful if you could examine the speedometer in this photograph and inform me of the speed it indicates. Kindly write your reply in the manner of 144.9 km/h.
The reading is 38 km/h
